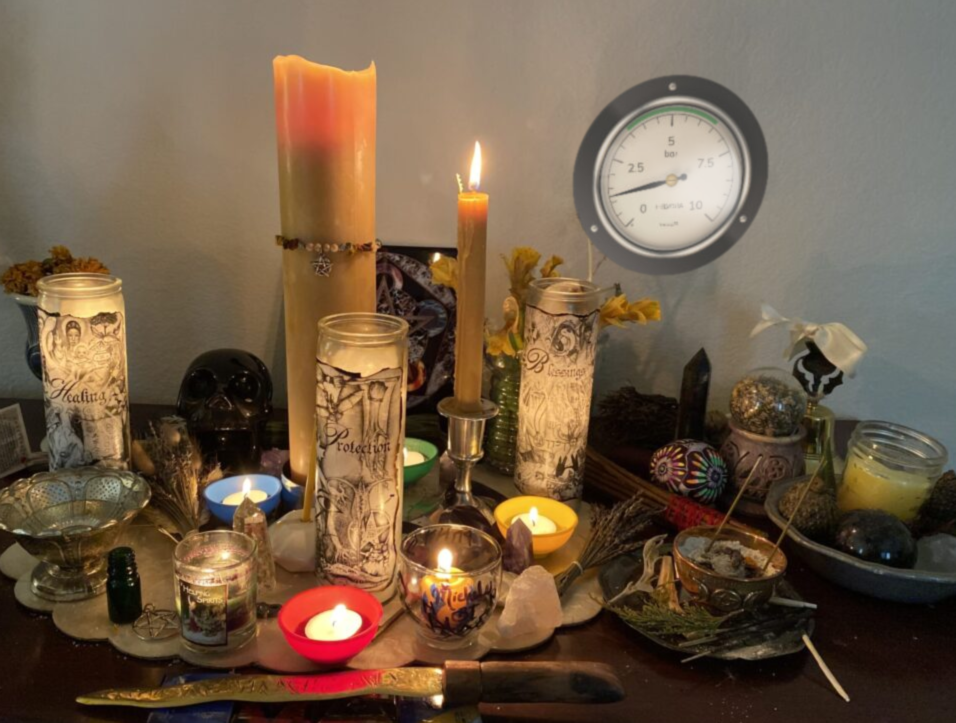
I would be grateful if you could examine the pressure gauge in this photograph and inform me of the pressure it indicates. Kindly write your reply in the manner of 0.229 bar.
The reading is 1.25 bar
